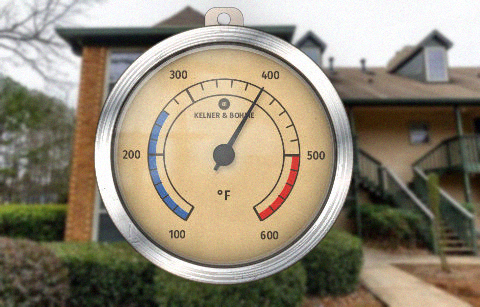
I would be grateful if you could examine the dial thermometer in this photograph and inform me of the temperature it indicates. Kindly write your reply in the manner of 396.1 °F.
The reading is 400 °F
